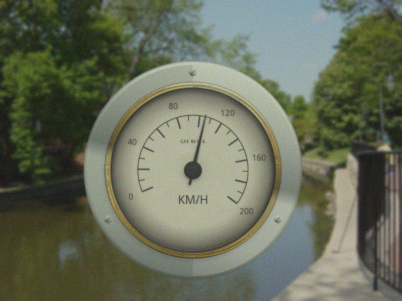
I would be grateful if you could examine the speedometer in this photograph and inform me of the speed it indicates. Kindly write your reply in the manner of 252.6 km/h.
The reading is 105 km/h
